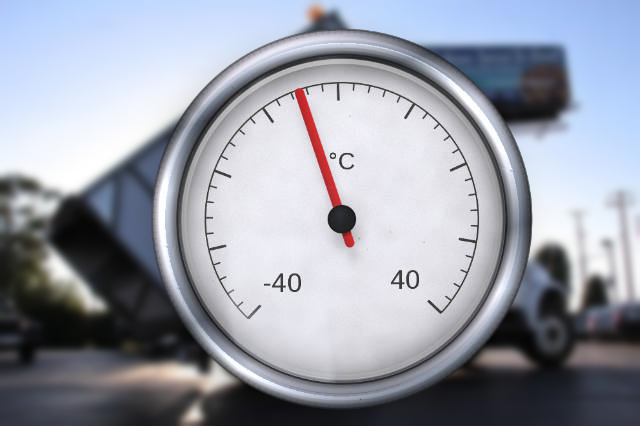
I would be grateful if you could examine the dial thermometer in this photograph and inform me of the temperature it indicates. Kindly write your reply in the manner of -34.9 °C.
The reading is -5 °C
